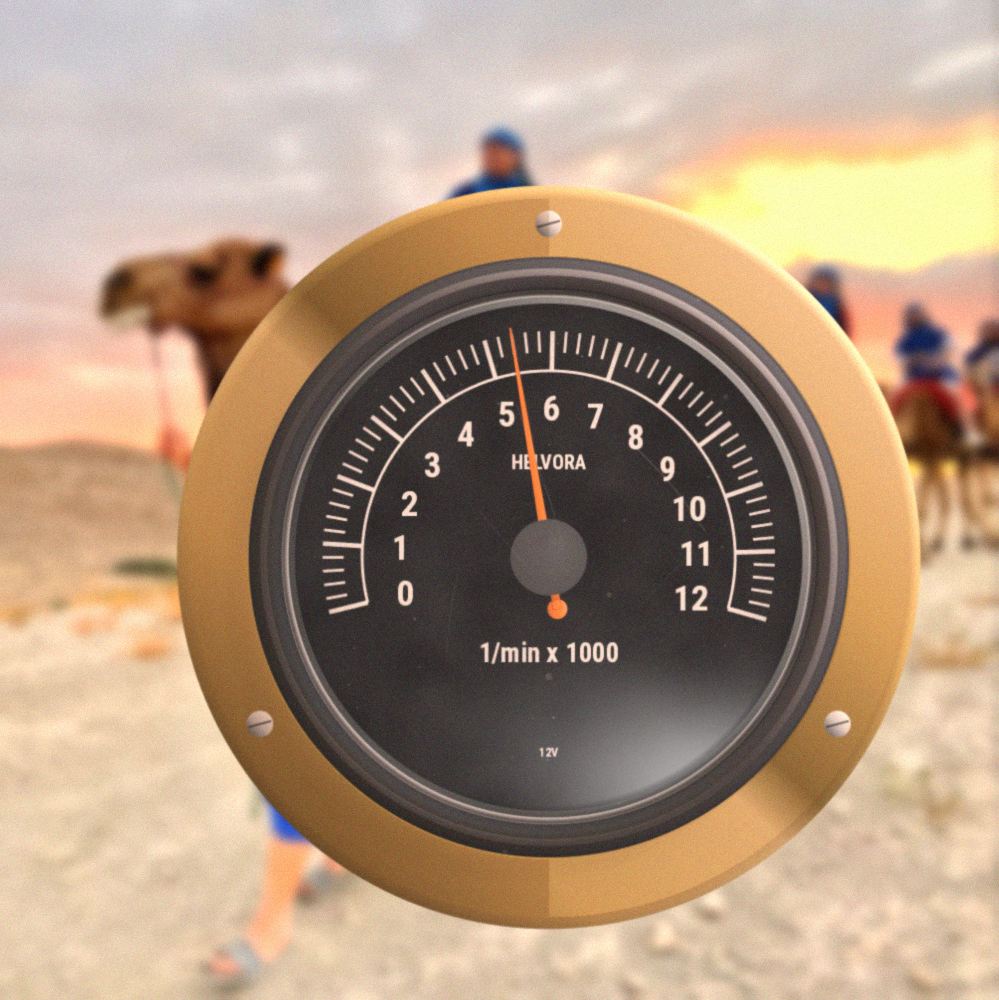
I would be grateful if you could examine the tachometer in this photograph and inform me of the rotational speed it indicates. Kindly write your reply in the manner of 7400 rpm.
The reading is 5400 rpm
